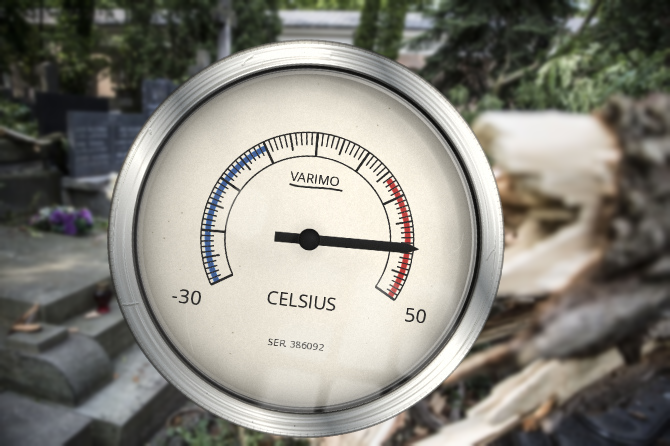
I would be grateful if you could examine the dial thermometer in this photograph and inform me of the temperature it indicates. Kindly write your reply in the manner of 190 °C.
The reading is 40 °C
